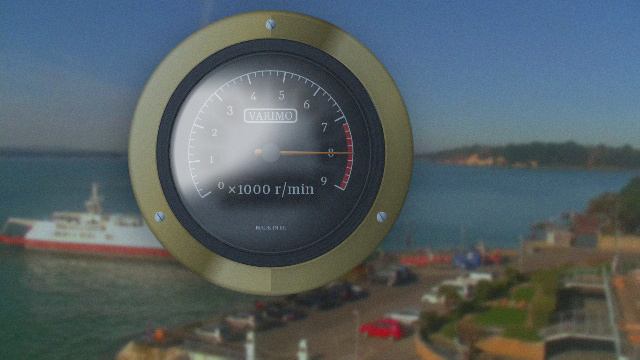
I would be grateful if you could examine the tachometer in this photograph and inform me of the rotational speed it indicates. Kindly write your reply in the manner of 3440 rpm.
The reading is 8000 rpm
